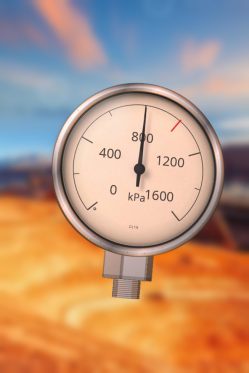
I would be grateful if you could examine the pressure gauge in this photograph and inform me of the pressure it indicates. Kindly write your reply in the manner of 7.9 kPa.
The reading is 800 kPa
